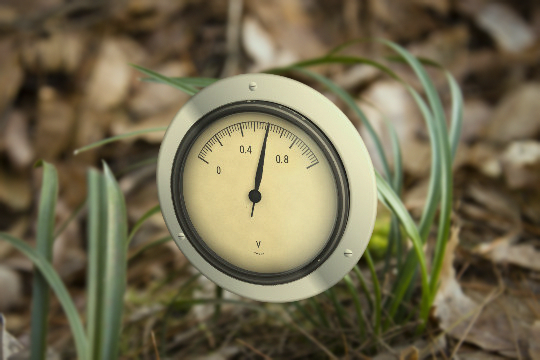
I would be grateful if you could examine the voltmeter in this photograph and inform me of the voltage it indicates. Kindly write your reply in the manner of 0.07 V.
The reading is 0.6 V
